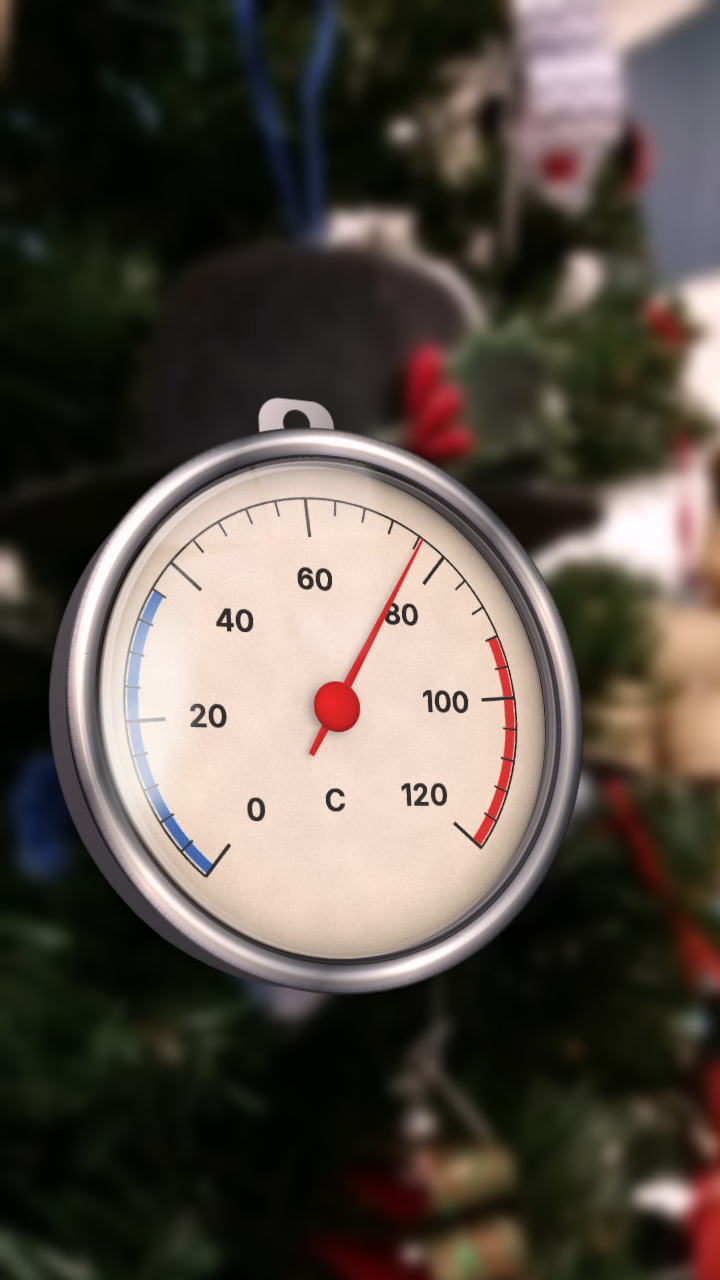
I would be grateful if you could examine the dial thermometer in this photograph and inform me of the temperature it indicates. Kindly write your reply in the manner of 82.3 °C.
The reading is 76 °C
